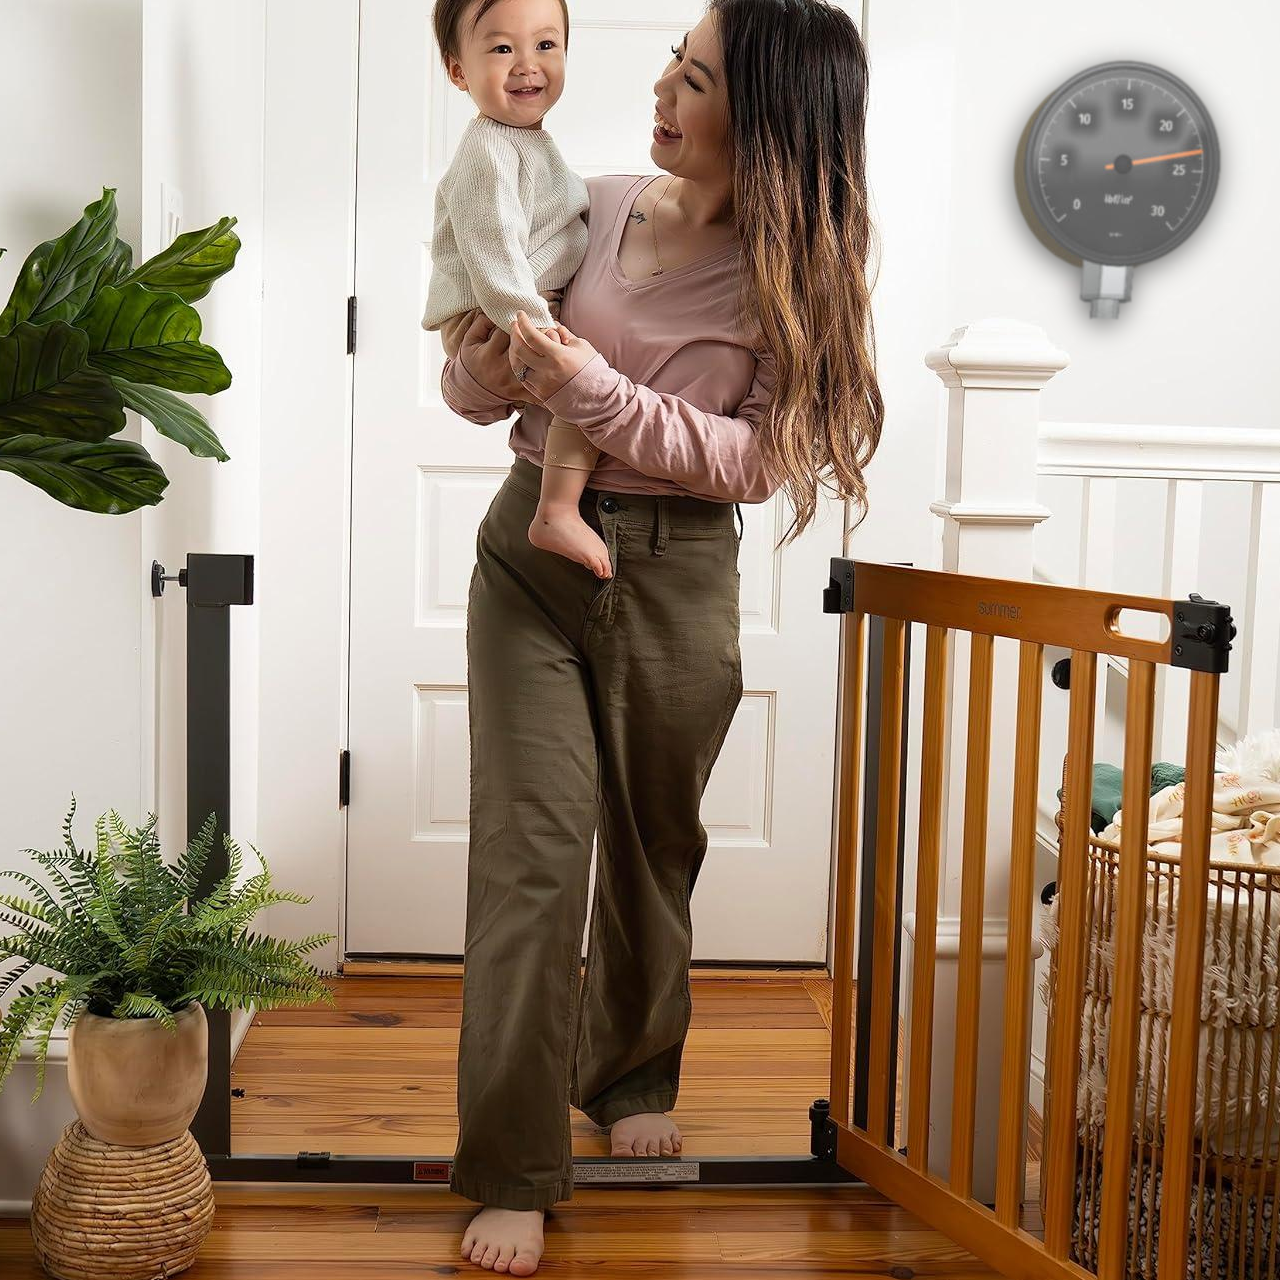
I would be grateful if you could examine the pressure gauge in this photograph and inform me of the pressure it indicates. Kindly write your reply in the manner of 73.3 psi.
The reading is 23.5 psi
